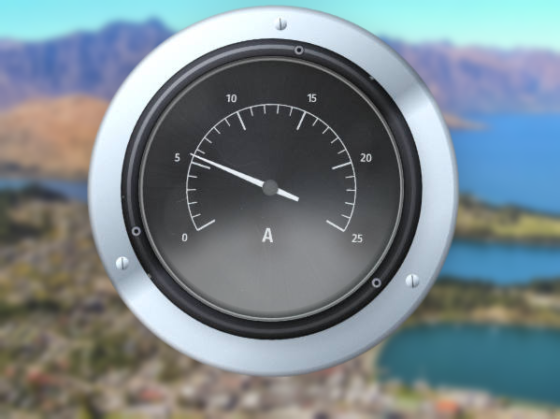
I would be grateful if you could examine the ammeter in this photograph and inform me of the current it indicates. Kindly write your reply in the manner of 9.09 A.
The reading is 5.5 A
